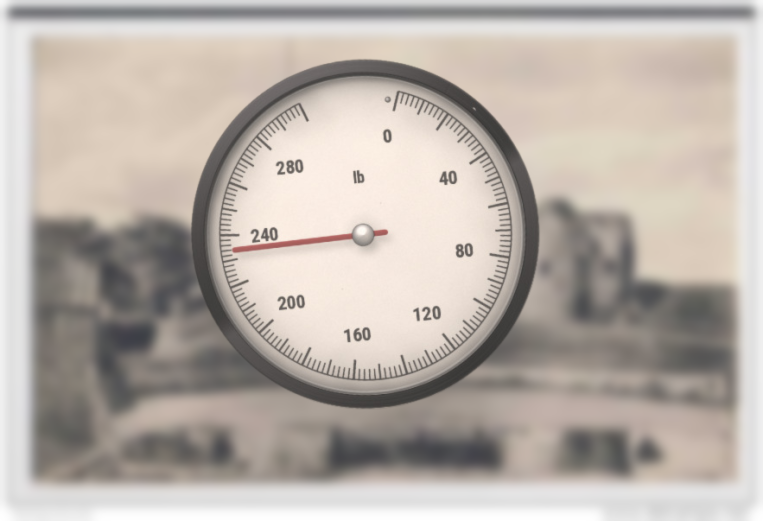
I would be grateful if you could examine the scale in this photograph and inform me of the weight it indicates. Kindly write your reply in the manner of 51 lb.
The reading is 234 lb
